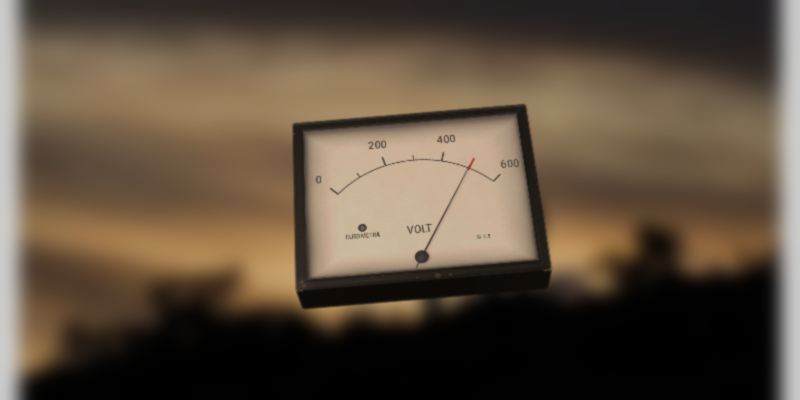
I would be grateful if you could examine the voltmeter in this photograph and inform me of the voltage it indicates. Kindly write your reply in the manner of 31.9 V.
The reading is 500 V
